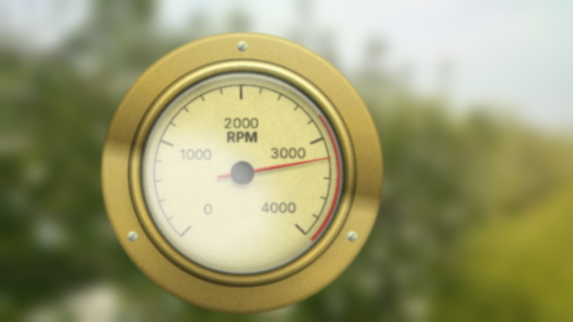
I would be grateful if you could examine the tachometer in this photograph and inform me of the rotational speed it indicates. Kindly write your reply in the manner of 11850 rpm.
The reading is 3200 rpm
